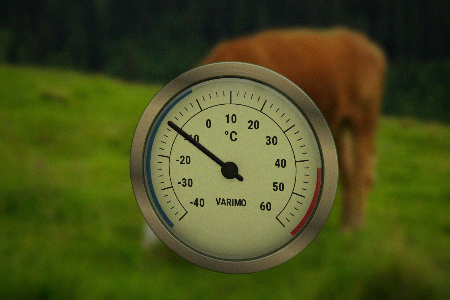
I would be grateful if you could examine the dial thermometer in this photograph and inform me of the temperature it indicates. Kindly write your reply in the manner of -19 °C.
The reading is -10 °C
